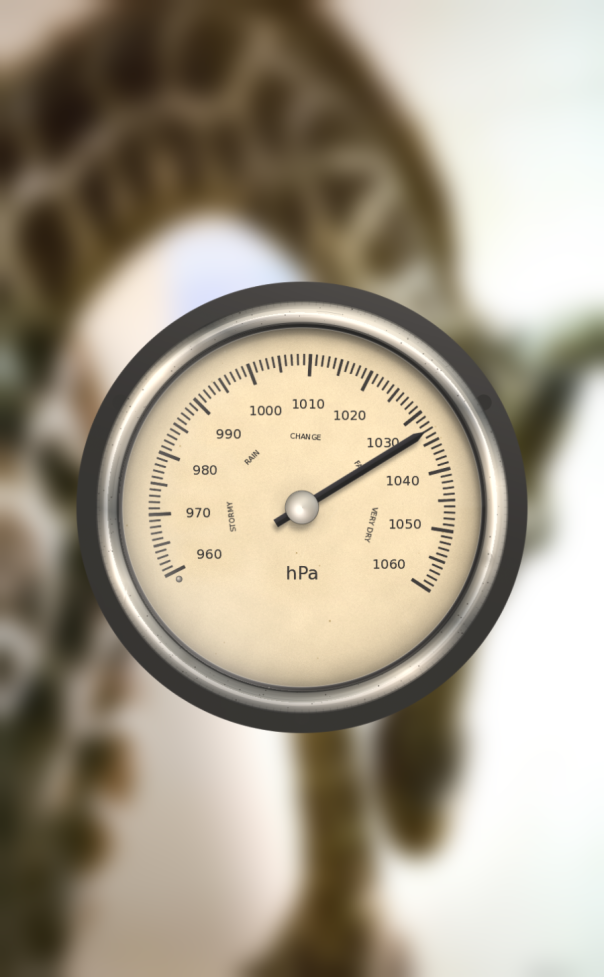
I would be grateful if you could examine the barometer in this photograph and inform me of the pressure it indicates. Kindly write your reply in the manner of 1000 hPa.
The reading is 1033 hPa
